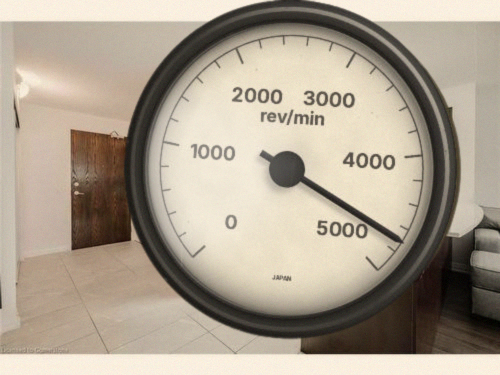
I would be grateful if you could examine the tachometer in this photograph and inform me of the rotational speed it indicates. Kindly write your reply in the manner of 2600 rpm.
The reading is 4700 rpm
